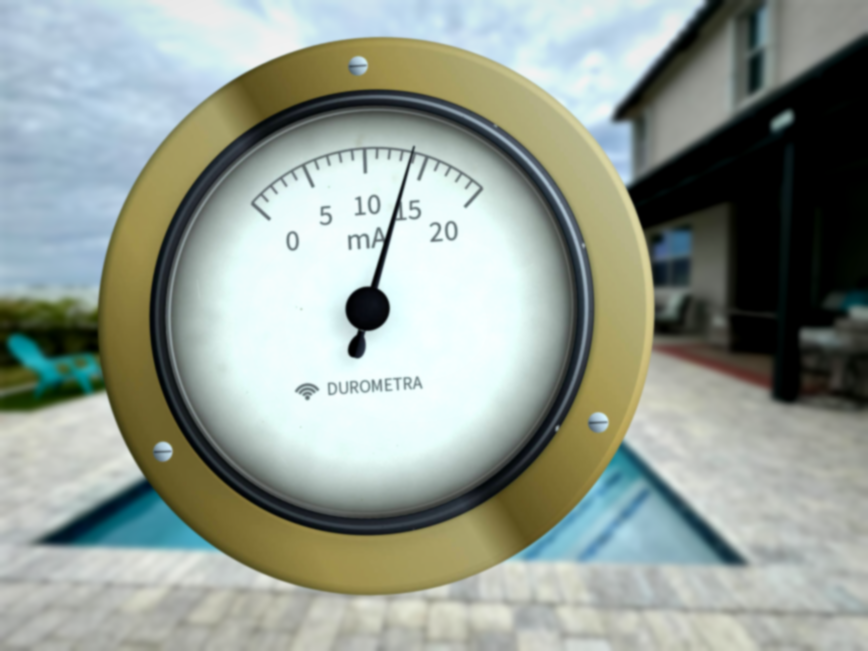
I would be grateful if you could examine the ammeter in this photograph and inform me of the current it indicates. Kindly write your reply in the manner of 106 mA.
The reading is 14 mA
